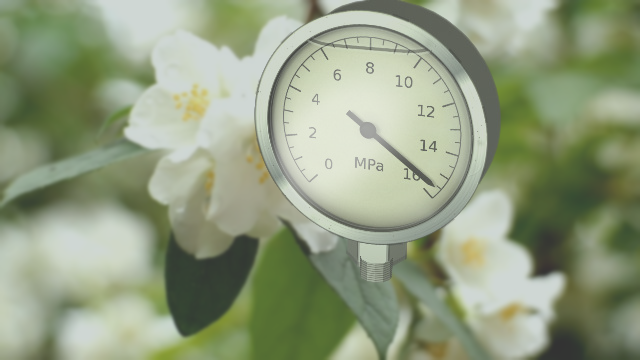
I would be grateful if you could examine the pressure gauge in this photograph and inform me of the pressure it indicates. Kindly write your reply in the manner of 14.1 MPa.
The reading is 15.5 MPa
